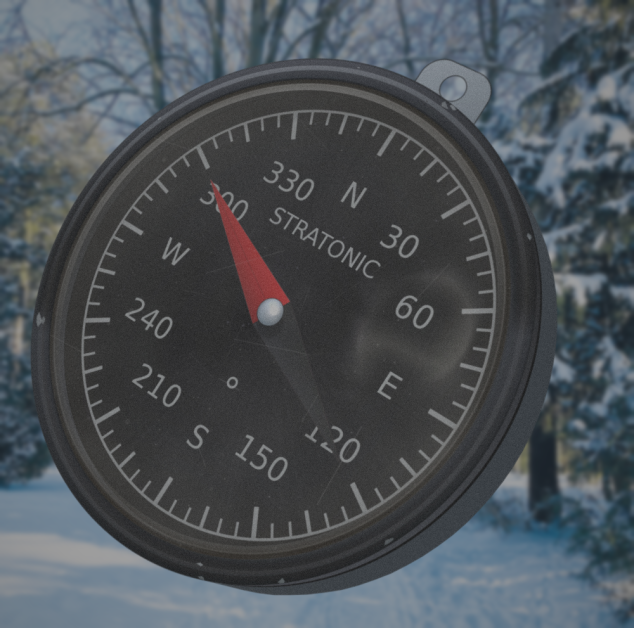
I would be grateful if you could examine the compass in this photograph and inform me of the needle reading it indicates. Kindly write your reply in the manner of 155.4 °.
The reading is 300 °
